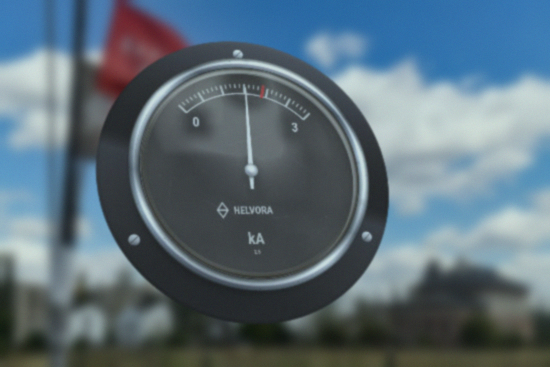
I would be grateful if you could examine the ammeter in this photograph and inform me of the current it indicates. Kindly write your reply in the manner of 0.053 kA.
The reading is 1.5 kA
